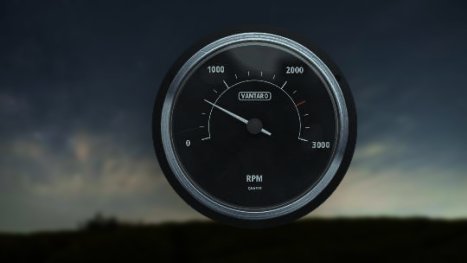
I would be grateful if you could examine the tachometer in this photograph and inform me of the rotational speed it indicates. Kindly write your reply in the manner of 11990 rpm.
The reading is 600 rpm
